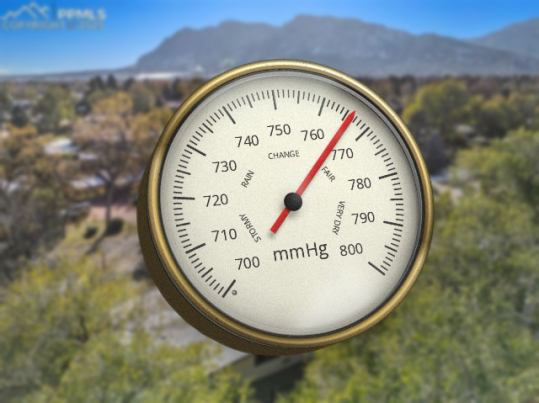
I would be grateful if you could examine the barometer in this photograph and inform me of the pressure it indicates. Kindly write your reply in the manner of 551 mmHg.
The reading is 766 mmHg
